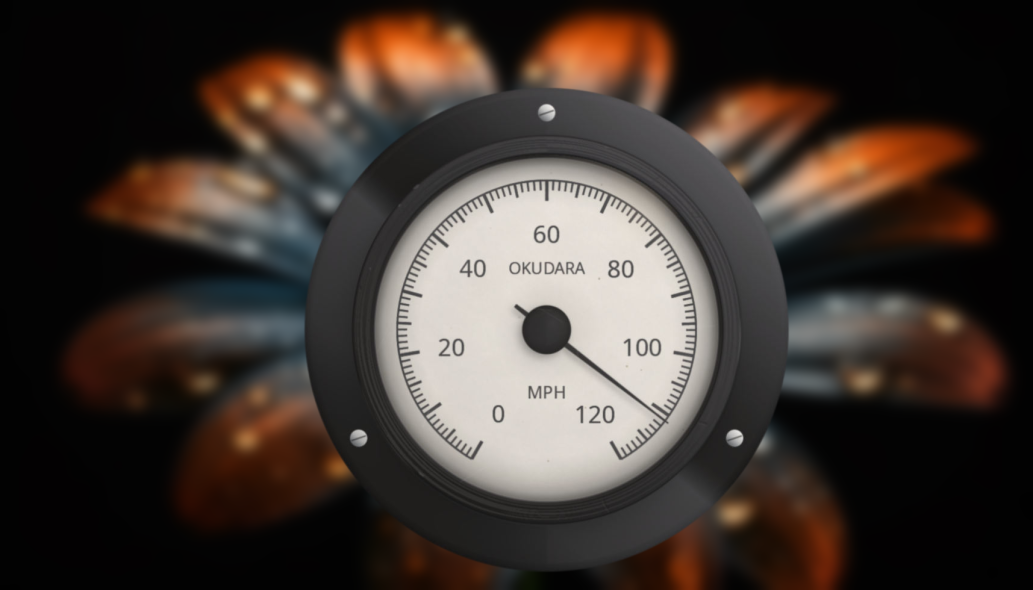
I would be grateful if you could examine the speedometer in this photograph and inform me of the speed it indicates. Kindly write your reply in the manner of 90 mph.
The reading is 111 mph
